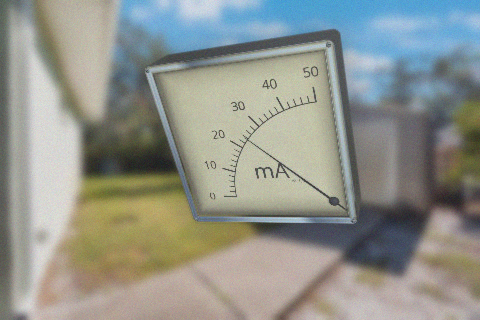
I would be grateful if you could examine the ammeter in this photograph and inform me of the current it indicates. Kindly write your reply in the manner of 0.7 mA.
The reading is 24 mA
